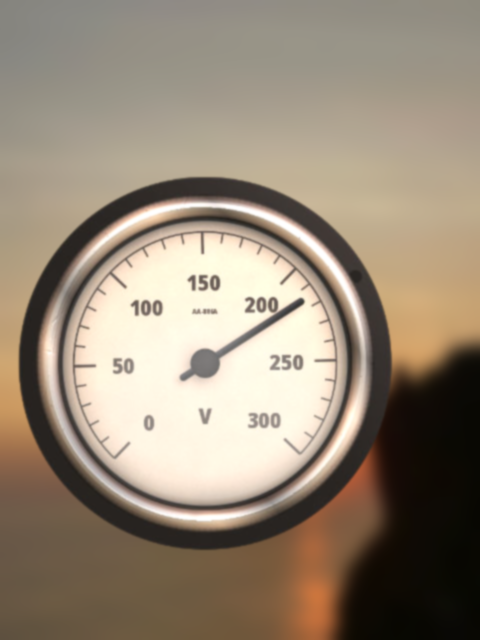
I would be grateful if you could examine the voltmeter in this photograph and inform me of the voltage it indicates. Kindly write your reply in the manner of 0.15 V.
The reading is 215 V
